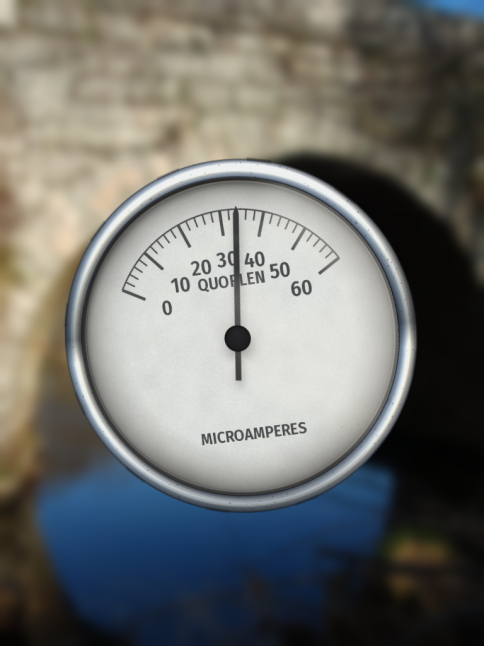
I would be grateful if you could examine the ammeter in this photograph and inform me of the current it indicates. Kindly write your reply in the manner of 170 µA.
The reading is 34 µA
